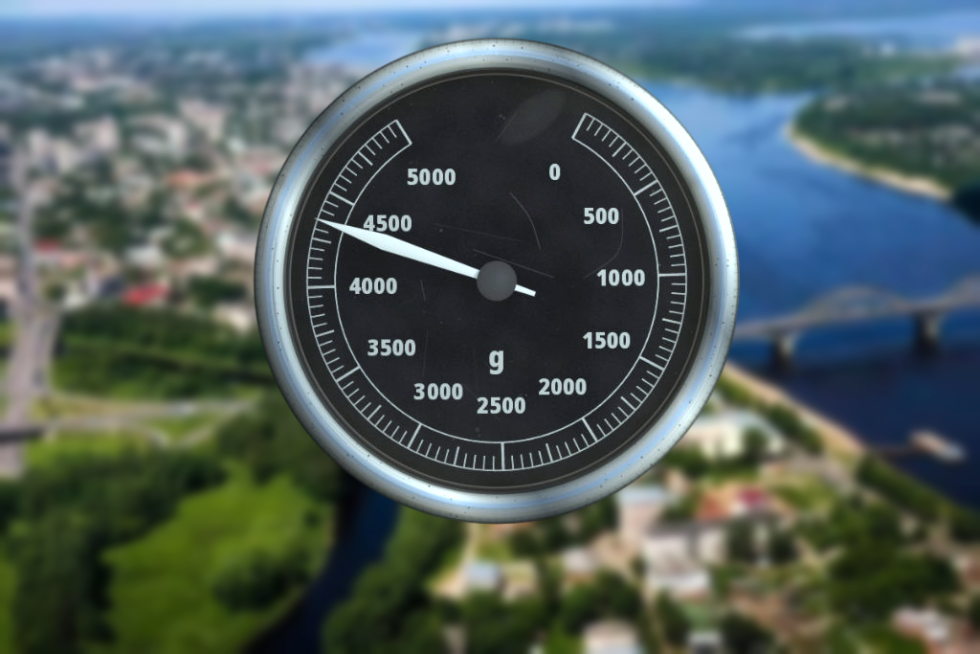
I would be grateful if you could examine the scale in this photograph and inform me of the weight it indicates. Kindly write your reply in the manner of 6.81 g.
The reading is 4350 g
